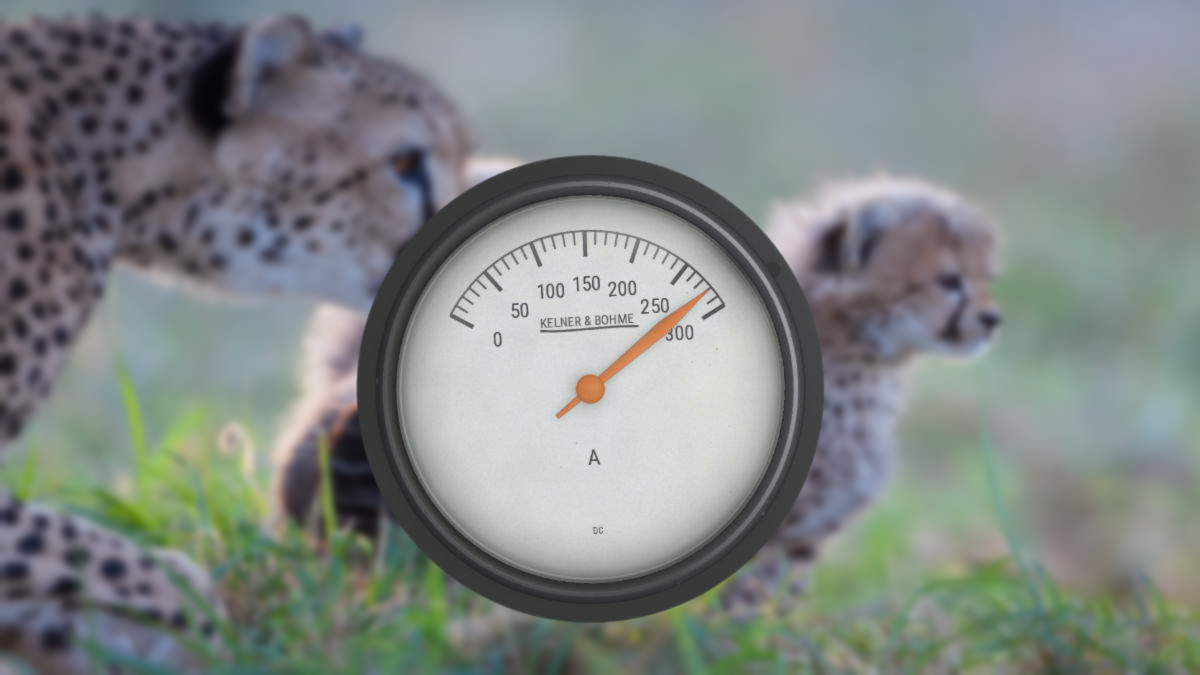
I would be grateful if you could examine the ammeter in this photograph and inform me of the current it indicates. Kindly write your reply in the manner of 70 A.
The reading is 280 A
